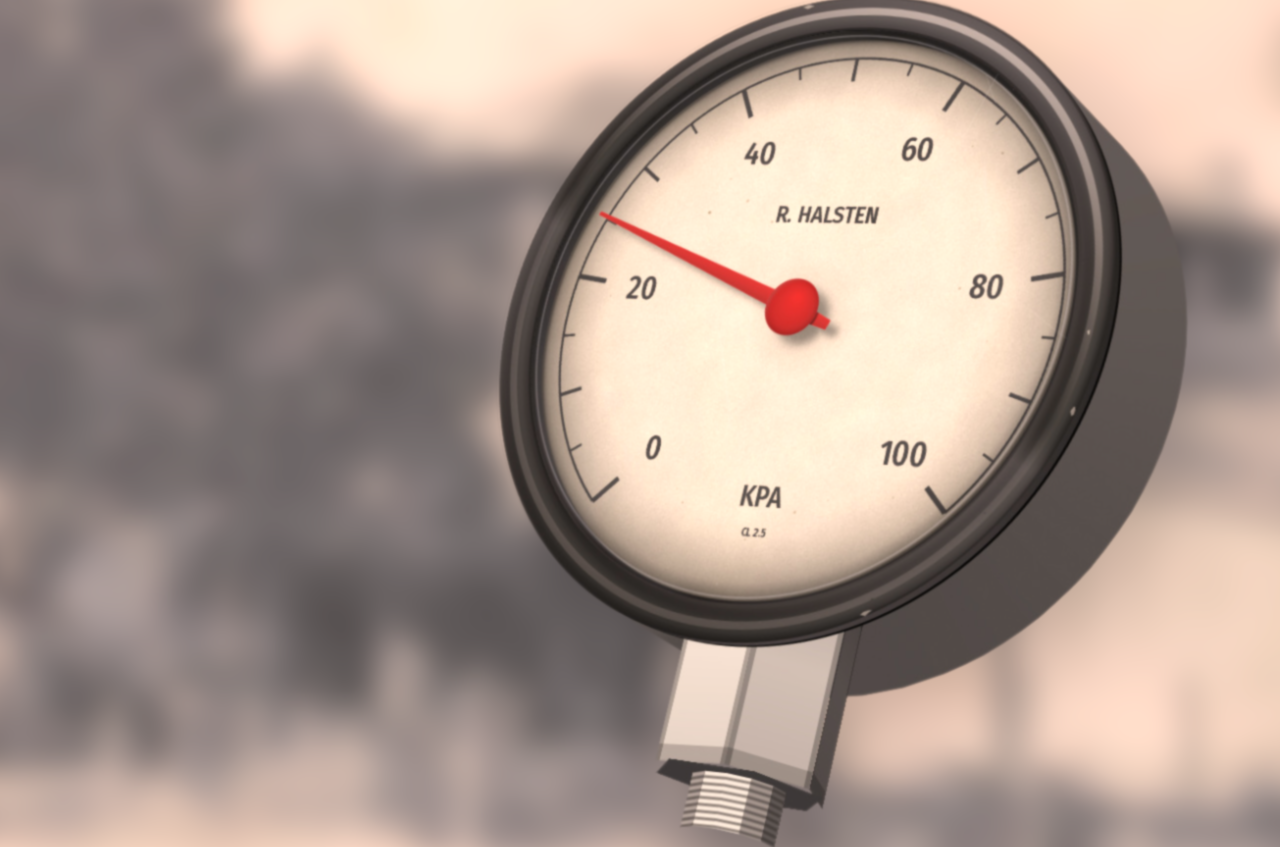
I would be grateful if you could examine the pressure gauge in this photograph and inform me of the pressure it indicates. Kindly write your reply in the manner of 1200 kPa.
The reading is 25 kPa
